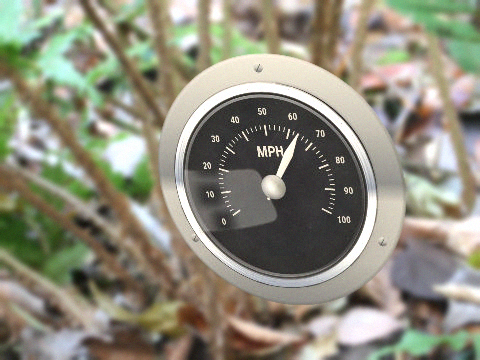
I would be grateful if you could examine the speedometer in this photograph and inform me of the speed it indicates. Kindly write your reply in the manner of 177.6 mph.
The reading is 64 mph
